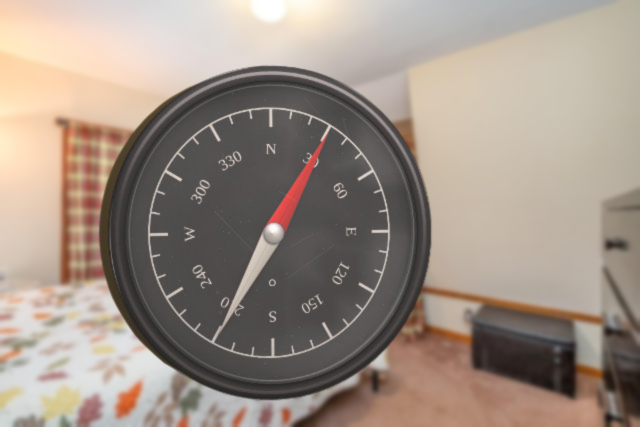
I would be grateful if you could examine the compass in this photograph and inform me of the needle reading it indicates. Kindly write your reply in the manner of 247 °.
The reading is 30 °
